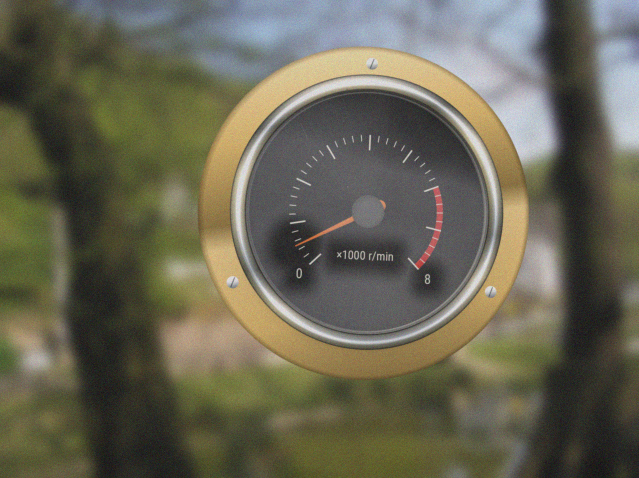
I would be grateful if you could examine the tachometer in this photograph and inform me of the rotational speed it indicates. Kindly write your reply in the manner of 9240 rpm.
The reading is 500 rpm
